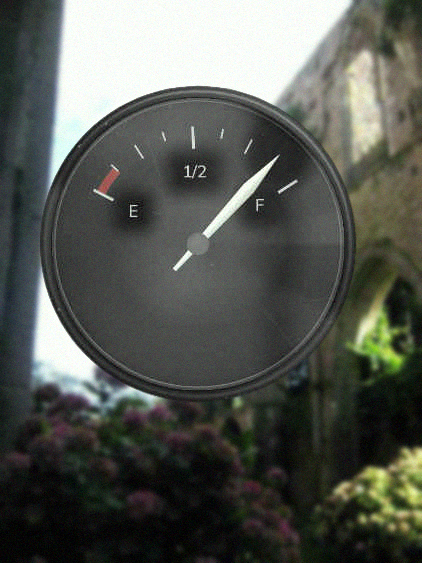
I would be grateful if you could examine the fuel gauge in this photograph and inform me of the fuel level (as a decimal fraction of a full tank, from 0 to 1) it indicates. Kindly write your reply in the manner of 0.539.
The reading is 0.875
